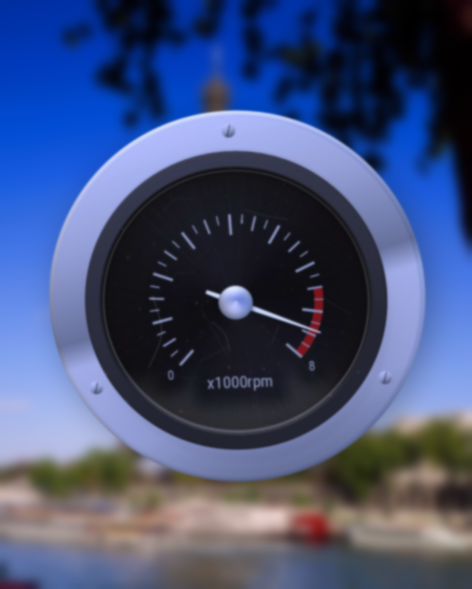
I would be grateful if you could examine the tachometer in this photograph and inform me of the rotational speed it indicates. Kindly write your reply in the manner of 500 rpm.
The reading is 7375 rpm
